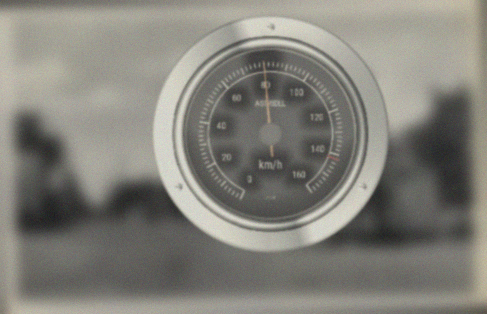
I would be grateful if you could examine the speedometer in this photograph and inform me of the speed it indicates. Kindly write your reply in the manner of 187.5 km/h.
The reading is 80 km/h
